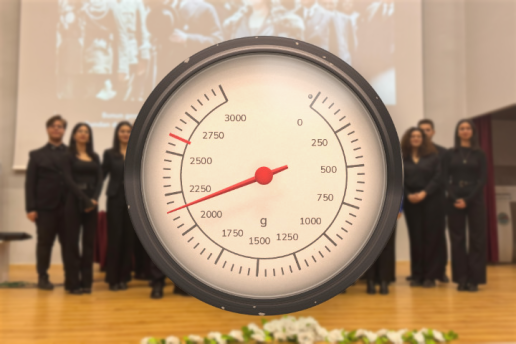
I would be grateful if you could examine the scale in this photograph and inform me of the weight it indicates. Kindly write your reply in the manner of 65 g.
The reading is 2150 g
